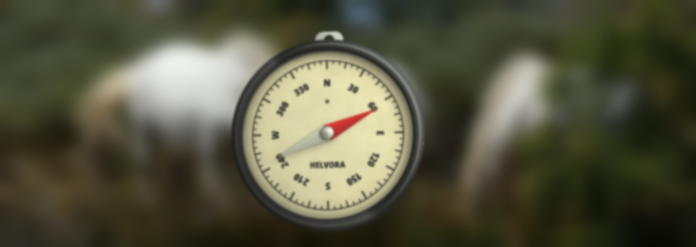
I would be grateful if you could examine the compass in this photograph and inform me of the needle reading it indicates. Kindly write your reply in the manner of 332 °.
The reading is 65 °
